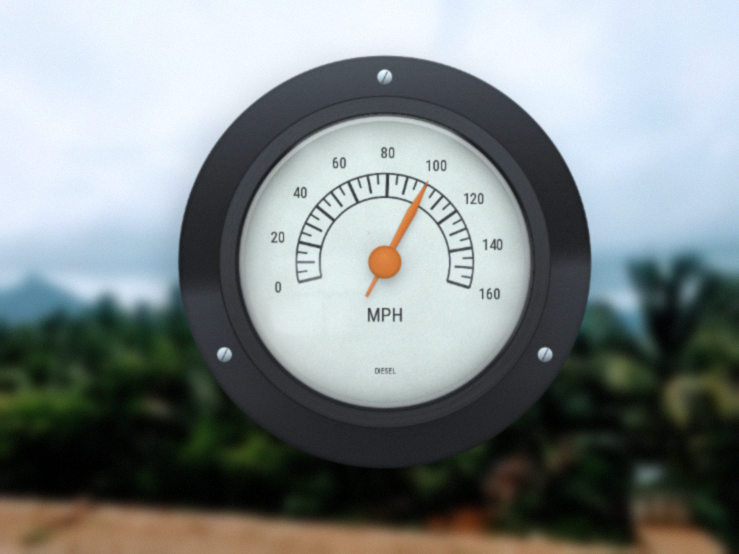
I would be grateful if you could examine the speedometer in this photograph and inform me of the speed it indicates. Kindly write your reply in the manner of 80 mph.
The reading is 100 mph
